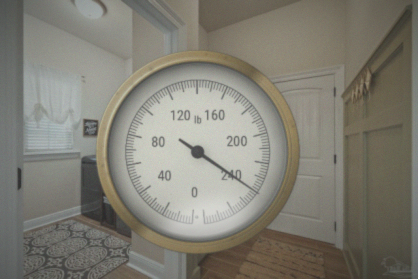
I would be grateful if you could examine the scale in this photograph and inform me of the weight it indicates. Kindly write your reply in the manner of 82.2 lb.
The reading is 240 lb
